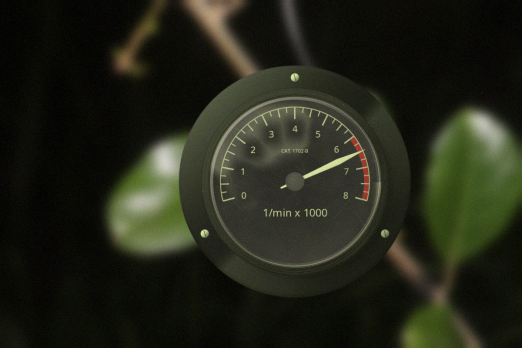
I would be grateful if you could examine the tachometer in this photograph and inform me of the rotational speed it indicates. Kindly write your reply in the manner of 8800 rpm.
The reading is 6500 rpm
